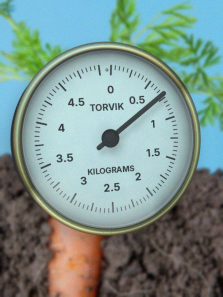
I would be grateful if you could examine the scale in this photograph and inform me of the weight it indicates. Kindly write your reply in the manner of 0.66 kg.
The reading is 0.7 kg
